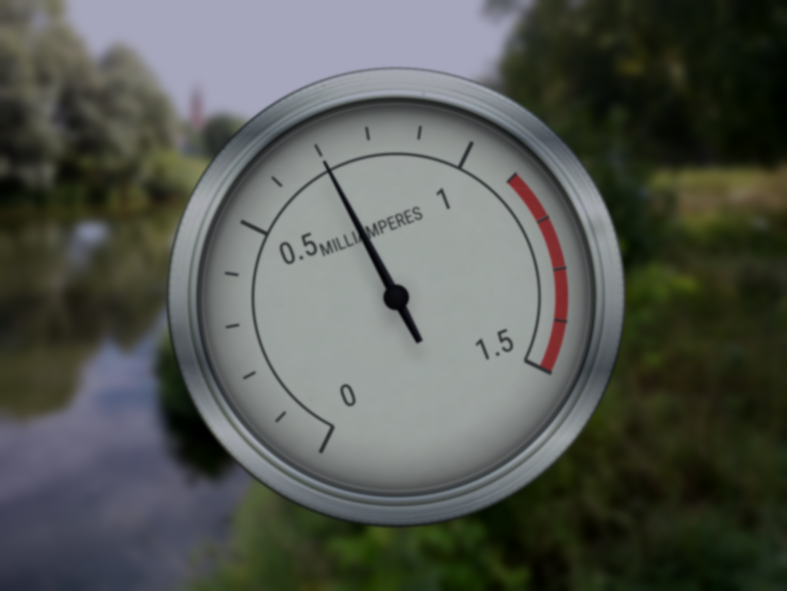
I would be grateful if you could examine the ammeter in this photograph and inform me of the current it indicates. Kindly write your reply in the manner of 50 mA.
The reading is 0.7 mA
